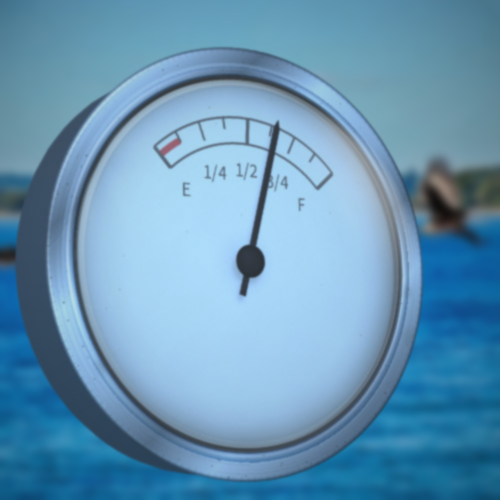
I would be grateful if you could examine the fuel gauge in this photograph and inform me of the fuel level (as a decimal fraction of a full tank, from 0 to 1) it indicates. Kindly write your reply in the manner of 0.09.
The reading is 0.625
